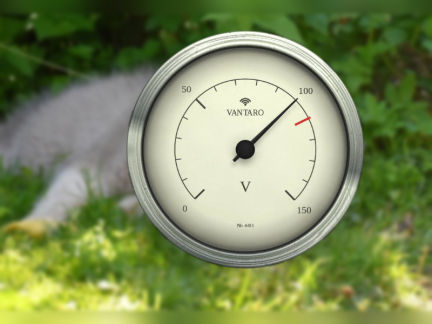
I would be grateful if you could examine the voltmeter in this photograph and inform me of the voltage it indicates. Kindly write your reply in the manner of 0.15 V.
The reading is 100 V
